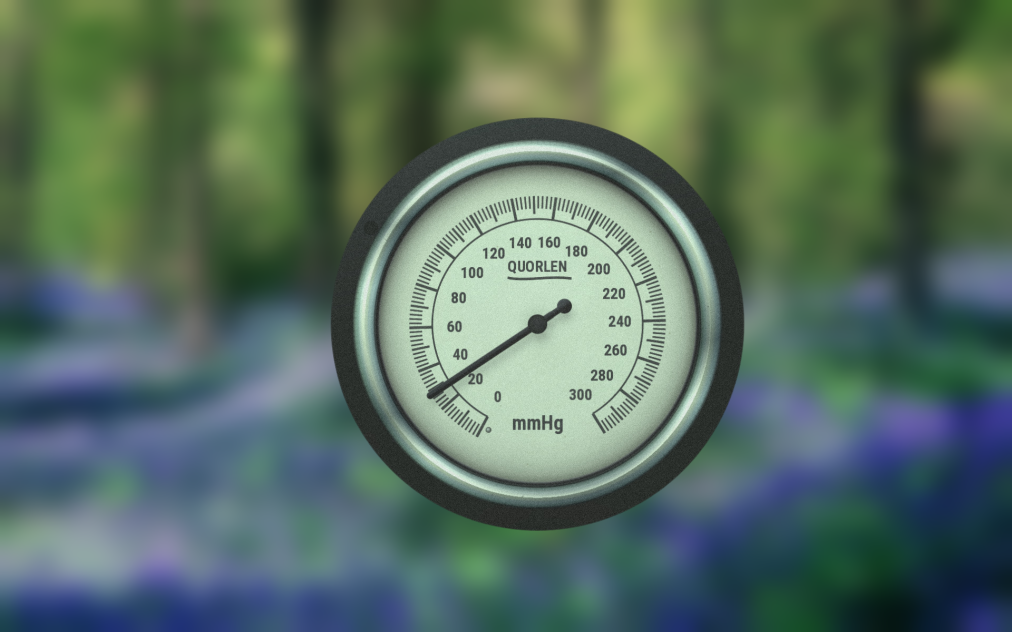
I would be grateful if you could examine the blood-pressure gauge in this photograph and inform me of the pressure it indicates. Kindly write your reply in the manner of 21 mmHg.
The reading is 28 mmHg
